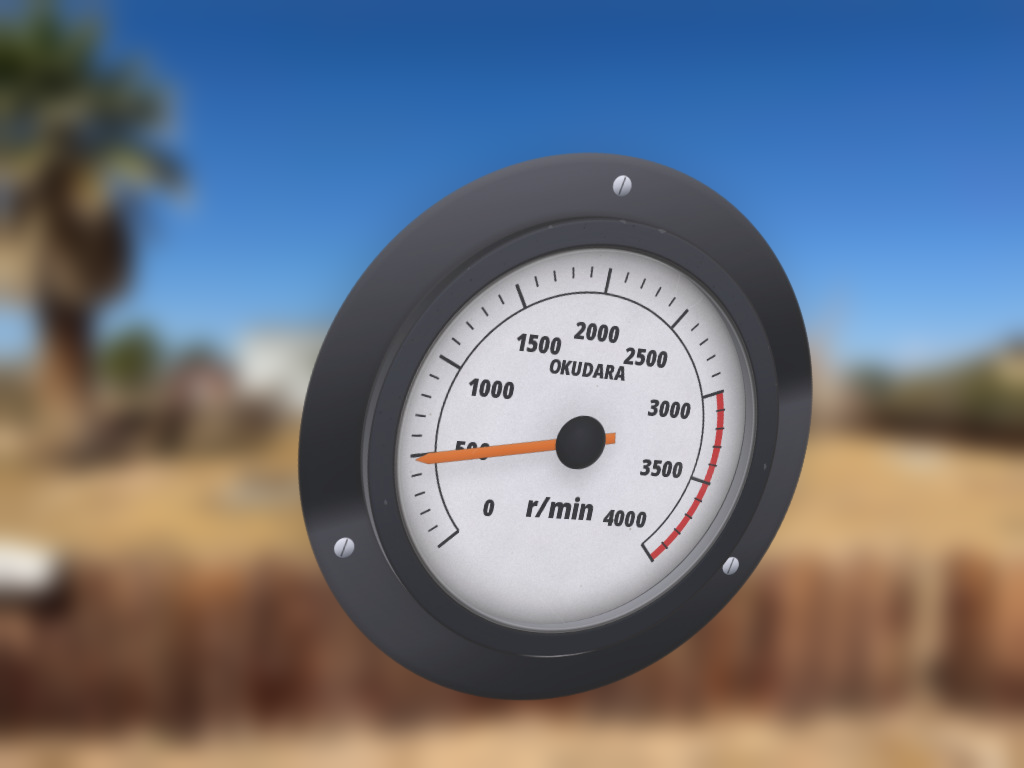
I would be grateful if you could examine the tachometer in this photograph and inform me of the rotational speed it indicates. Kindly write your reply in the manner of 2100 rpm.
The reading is 500 rpm
